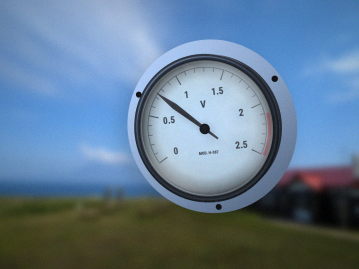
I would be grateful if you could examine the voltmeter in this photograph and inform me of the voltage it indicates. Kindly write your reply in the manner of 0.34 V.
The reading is 0.75 V
